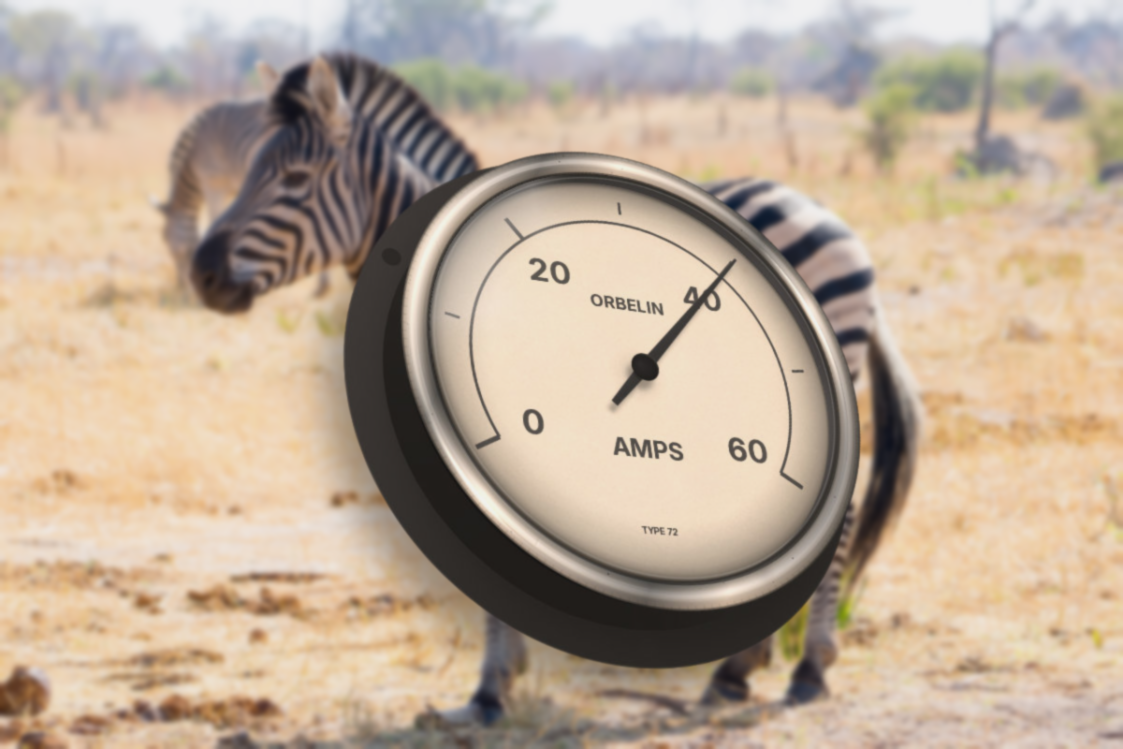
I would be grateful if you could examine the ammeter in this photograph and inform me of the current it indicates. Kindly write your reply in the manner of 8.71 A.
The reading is 40 A
